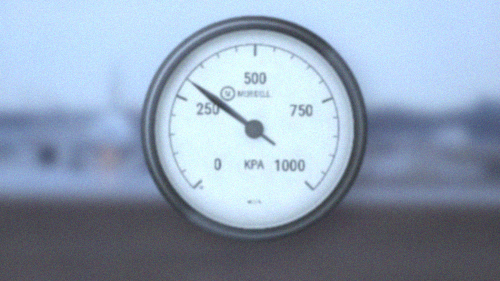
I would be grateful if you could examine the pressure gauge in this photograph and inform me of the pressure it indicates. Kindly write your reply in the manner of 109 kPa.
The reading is 300 kPa
